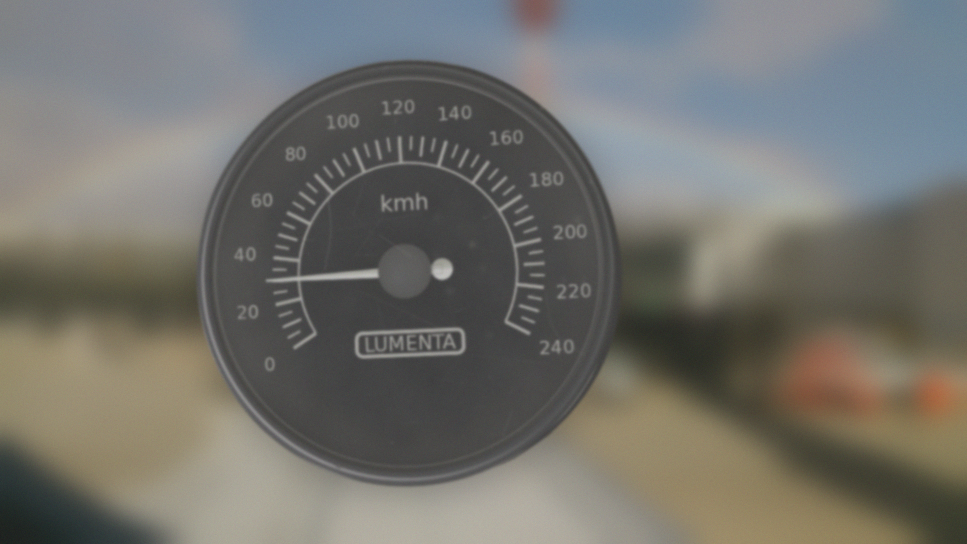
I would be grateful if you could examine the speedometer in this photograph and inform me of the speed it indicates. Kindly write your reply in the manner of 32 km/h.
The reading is 30 km/h
